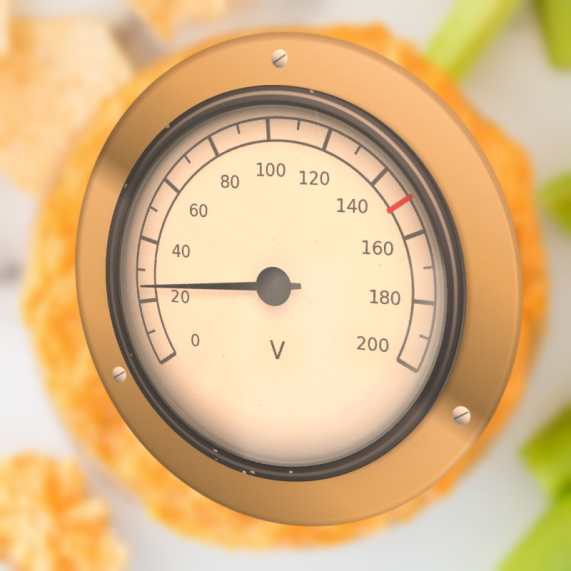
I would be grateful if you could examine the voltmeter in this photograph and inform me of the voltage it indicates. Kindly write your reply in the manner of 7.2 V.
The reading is 25 V
